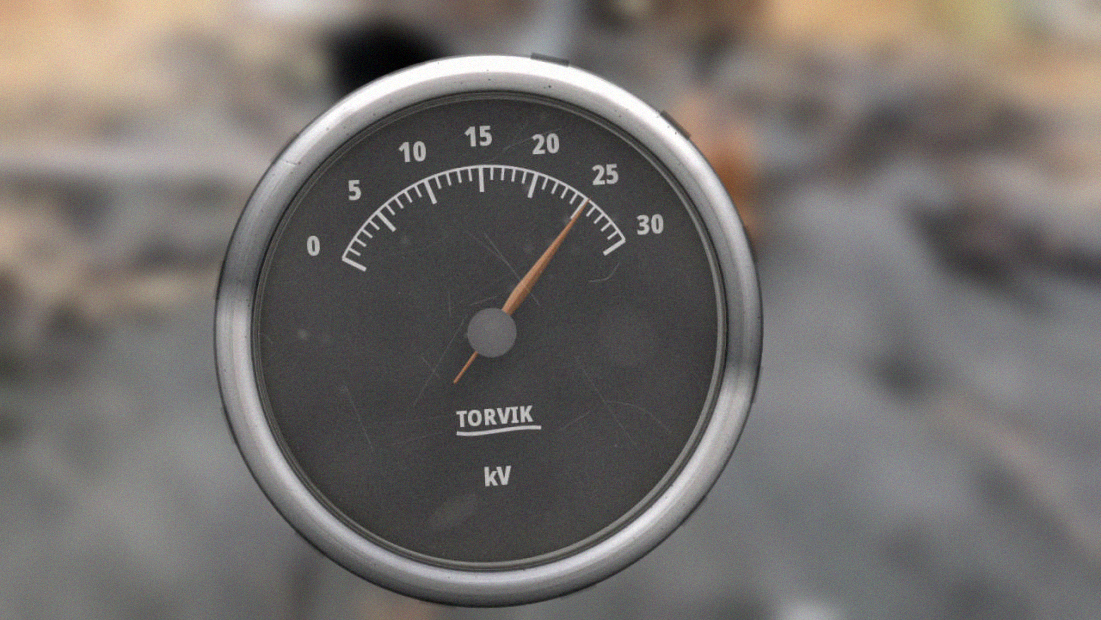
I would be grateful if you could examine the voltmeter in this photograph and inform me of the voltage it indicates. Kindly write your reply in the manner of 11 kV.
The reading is 25 kV
